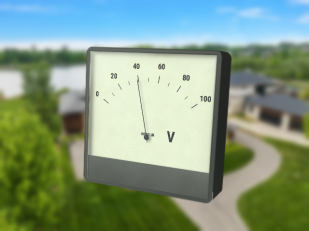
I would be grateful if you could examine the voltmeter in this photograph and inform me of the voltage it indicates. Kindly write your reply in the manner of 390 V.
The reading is 40 V
